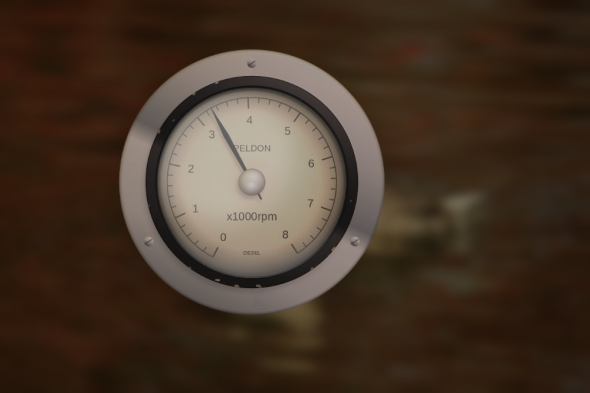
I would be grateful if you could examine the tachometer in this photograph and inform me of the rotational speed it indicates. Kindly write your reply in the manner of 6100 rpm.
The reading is 3300 rpm
